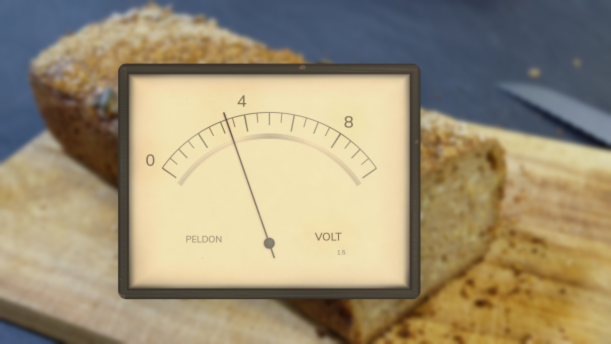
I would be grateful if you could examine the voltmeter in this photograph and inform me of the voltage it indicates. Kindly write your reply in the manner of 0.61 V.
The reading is 3.25 V
